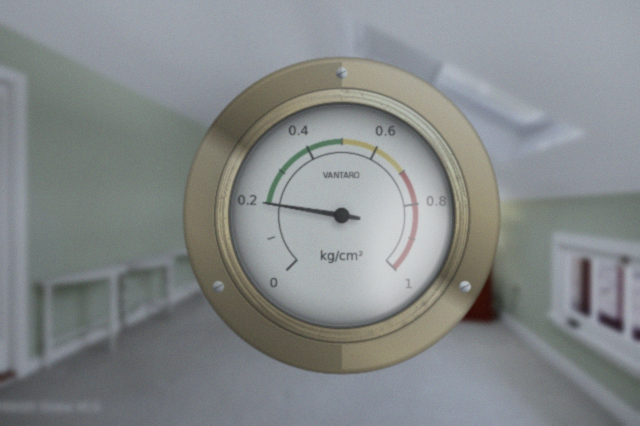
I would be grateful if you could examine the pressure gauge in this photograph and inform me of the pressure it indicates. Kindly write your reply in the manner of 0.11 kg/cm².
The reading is 0.2 kg/cm²
